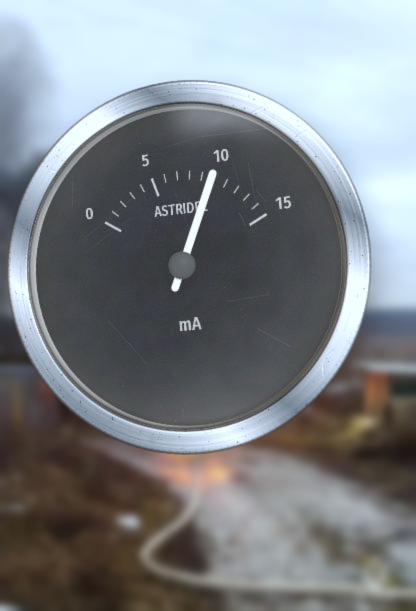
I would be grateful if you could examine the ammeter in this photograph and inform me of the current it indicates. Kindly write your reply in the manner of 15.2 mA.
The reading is 10 mA
